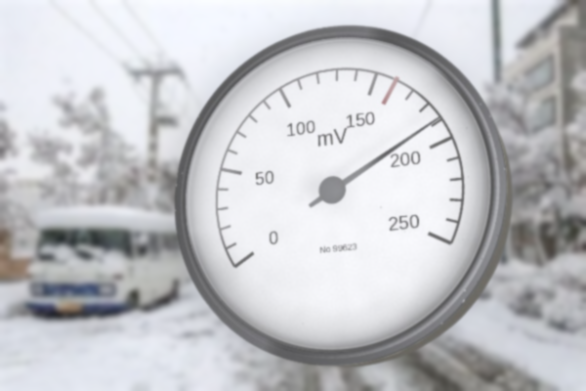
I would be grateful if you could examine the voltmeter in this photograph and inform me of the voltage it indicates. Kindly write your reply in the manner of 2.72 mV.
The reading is 190 mV
